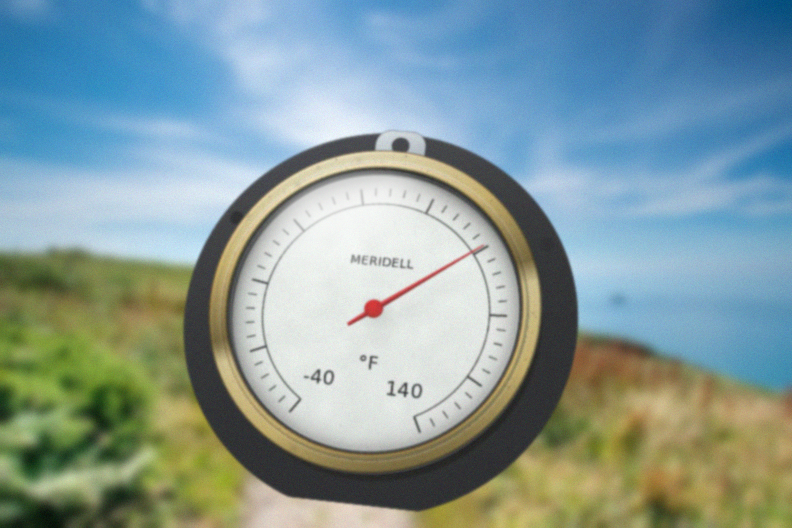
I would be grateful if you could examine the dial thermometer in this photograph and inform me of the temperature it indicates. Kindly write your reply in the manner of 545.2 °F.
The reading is 80 °F
